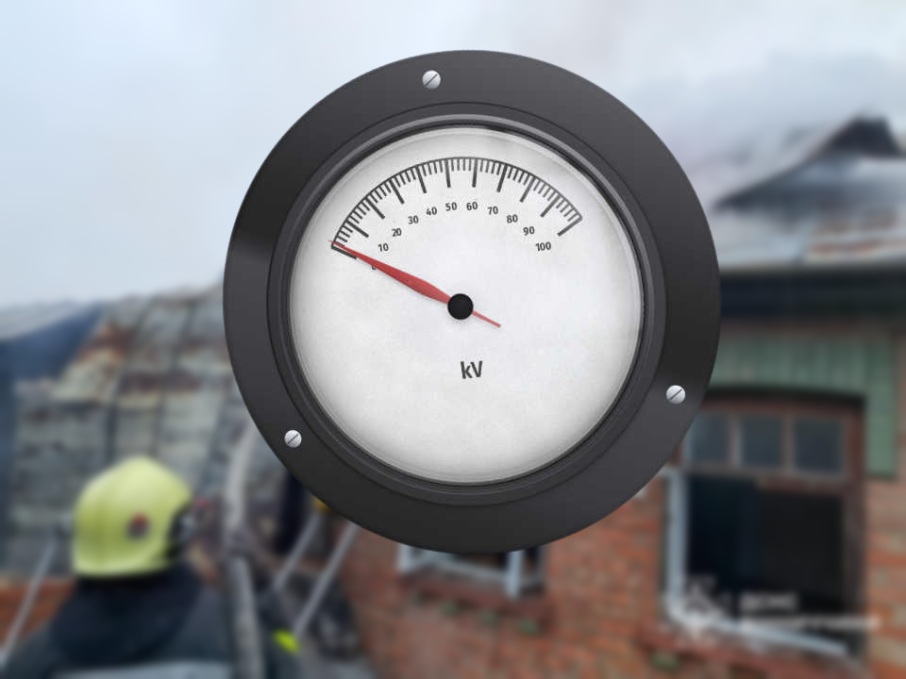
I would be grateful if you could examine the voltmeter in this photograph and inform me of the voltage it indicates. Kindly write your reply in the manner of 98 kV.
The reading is 2 kV
